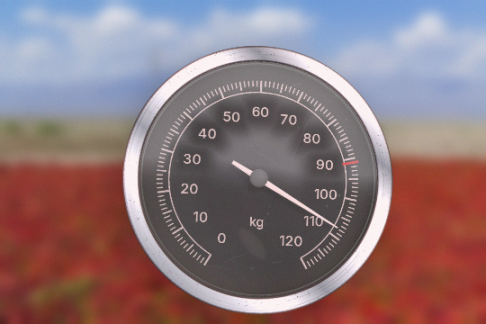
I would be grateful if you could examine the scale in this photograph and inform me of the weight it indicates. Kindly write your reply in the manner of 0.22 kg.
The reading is 108 kg
